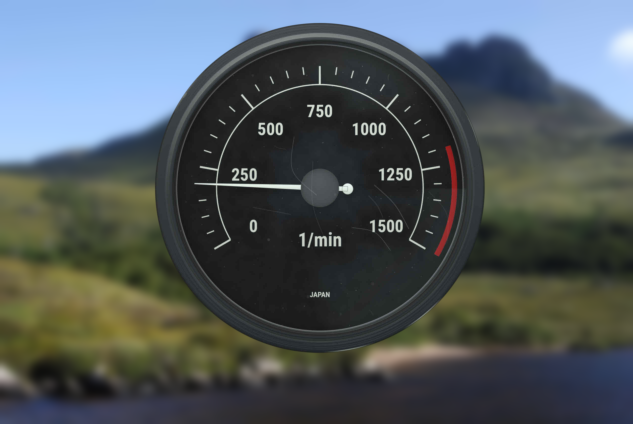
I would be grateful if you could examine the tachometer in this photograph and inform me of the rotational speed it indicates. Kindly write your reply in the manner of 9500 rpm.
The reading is 200 rpm
